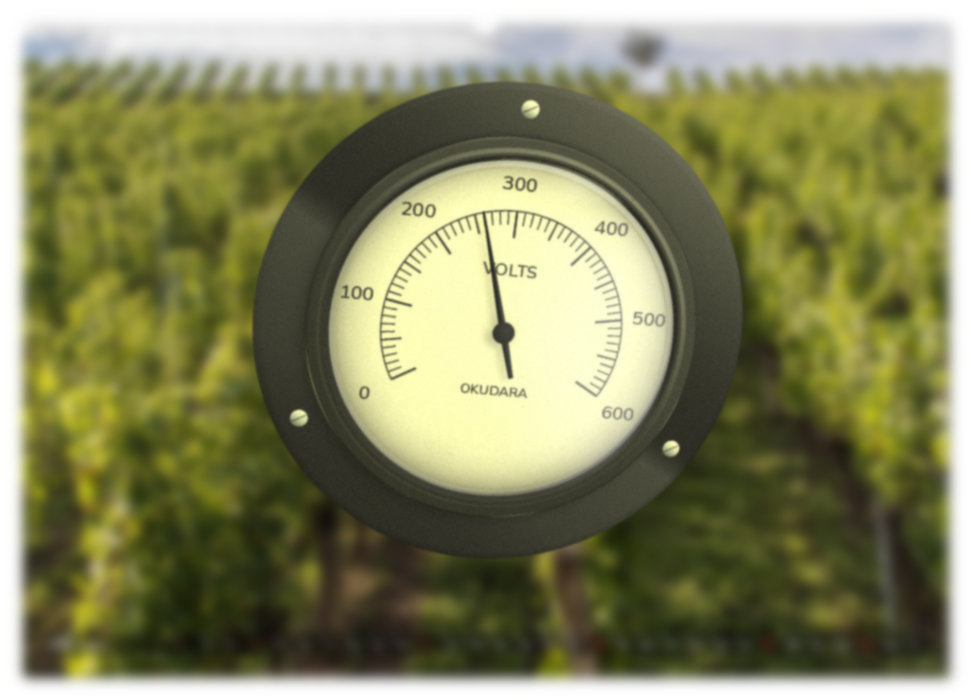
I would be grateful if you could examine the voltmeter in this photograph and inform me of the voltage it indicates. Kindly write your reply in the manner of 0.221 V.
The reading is 260 V
